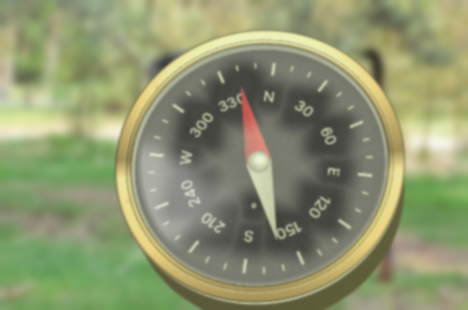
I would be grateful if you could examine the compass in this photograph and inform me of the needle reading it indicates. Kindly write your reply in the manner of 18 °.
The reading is 340 °
